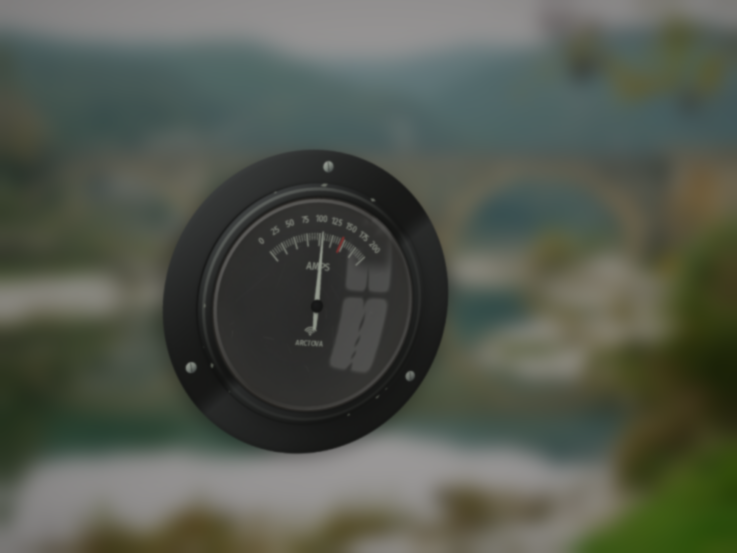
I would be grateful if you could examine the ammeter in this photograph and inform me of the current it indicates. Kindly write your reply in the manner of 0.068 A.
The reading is 100 A
